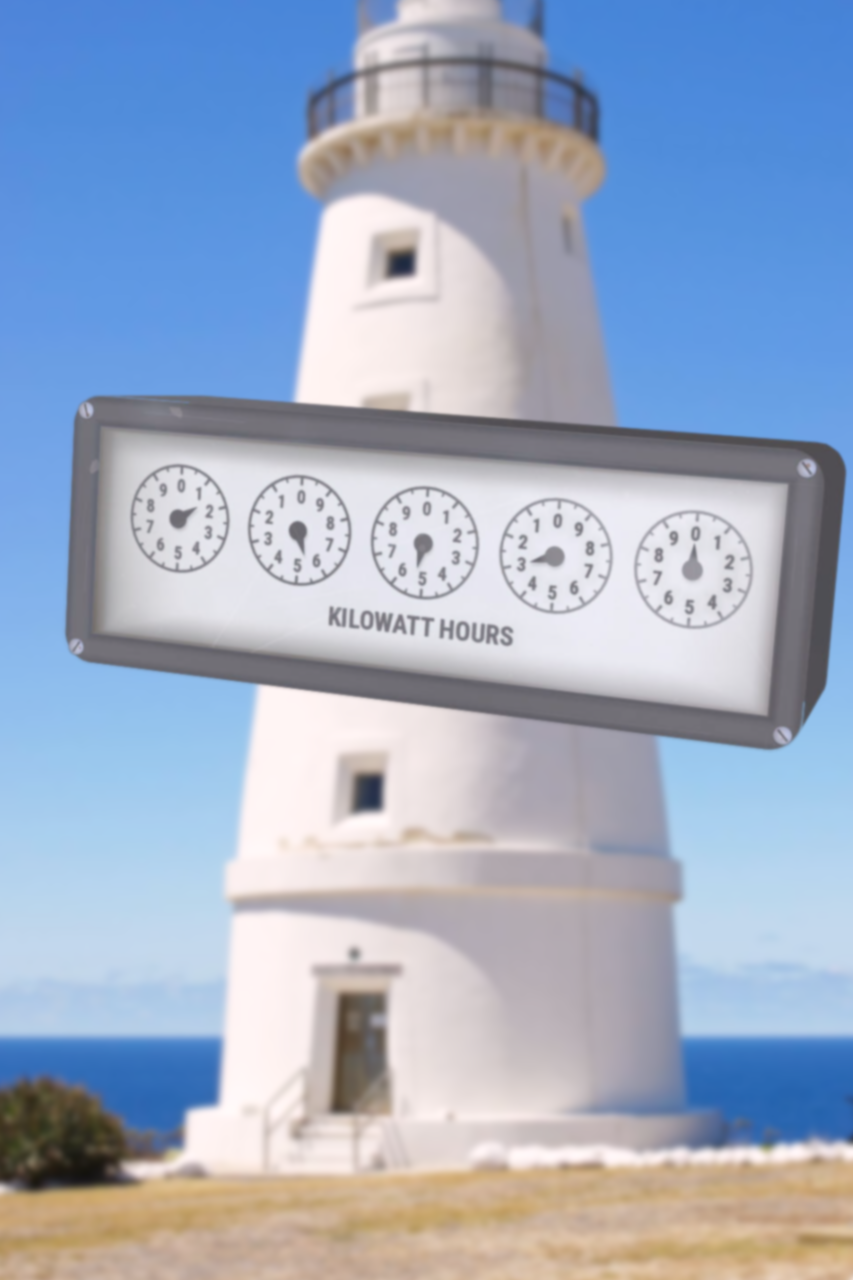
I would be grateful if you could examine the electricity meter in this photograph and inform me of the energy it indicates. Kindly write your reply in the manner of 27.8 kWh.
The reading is 15530 kWh
